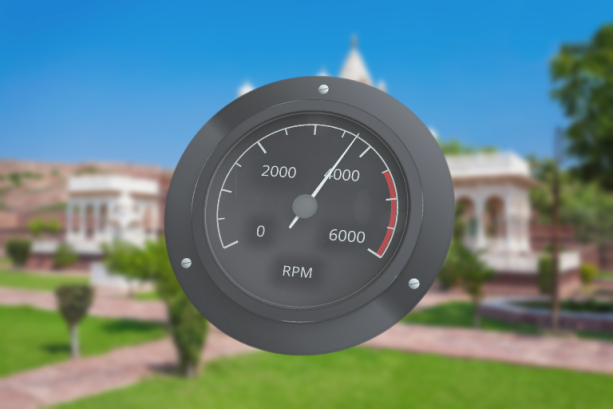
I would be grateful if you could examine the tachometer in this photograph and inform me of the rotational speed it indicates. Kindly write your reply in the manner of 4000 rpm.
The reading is 3750 rpm
